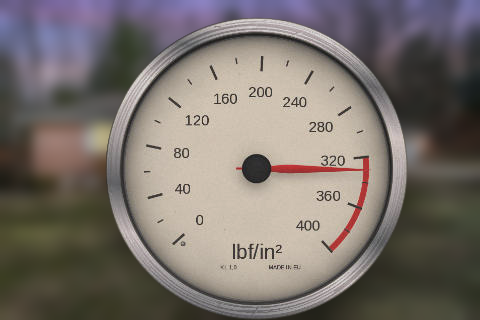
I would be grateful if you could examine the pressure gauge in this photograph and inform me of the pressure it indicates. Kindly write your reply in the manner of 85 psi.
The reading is 330 psi
